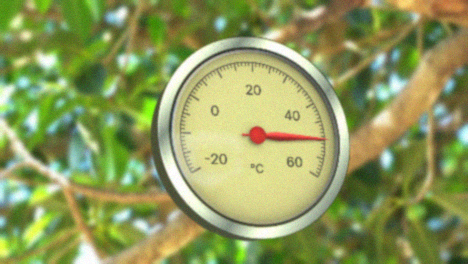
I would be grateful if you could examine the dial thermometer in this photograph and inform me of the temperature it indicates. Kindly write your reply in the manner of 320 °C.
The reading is 50 °C
